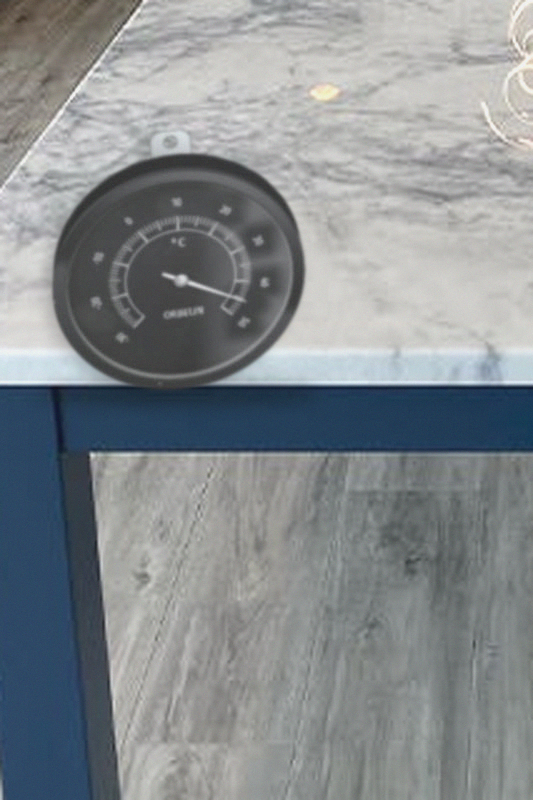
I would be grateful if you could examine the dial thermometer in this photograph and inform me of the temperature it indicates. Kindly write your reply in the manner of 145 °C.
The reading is 45 °C
